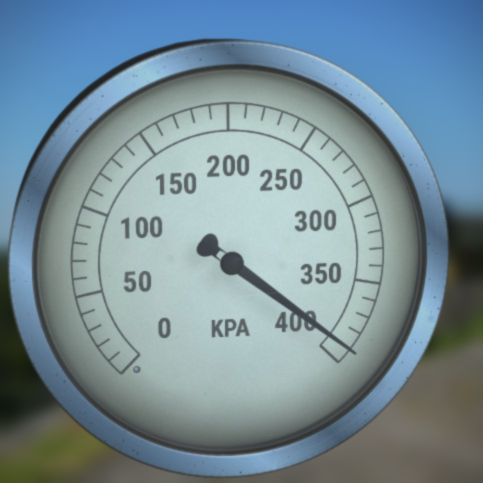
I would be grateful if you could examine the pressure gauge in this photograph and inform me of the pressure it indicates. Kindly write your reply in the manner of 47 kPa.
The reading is 390 kPa
